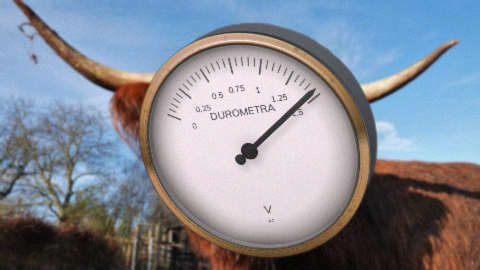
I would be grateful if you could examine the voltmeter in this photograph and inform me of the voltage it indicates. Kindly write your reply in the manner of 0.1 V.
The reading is 1.45 V
